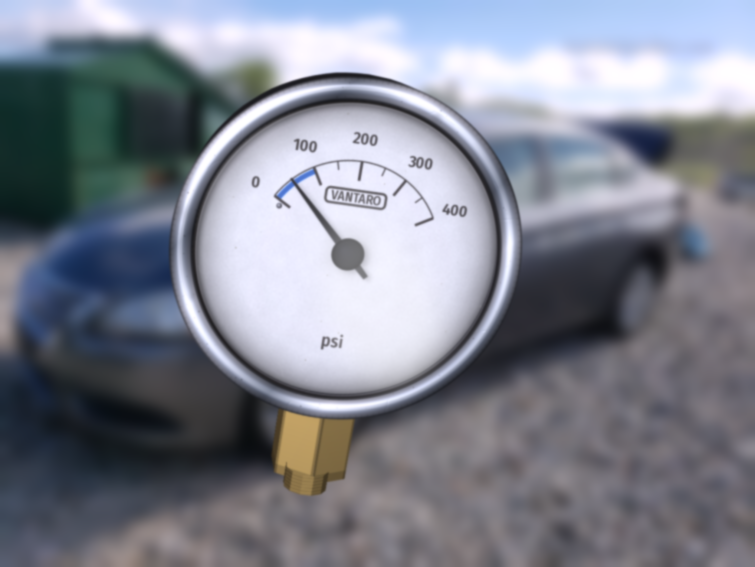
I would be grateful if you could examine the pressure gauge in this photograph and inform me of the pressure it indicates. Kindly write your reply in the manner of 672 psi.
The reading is 50 psi
